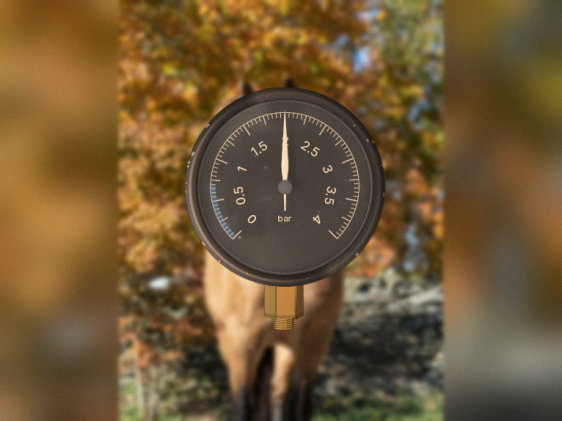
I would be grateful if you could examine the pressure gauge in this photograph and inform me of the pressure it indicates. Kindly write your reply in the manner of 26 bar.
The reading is 2 bar
